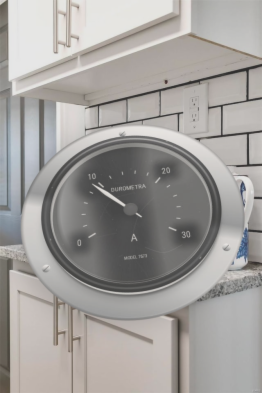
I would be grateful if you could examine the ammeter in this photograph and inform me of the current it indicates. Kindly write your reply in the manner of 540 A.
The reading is 9 A
